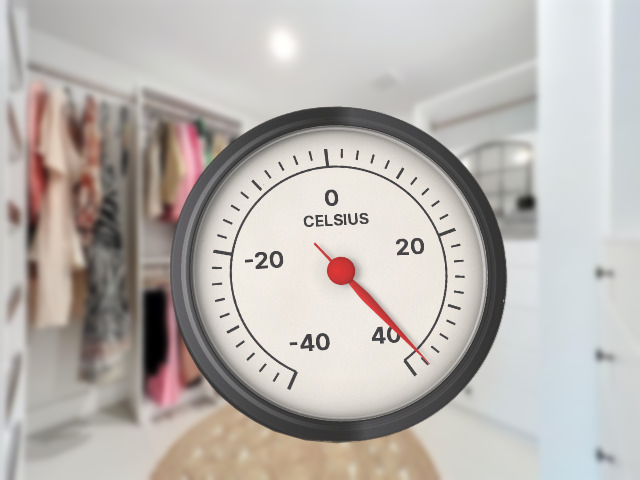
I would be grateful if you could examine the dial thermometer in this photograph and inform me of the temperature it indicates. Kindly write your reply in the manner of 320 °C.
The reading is 38 °C
